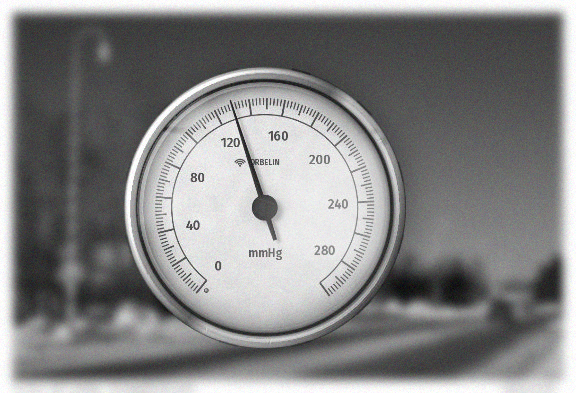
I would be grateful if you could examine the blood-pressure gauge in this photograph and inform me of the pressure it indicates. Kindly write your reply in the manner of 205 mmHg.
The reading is 130 mmHg
